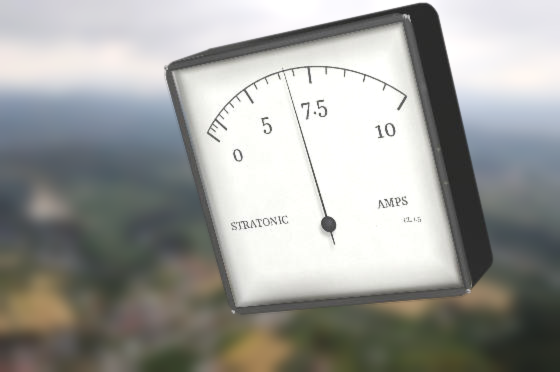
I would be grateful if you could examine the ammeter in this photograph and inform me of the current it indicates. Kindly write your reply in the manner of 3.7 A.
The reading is 6.75 A
